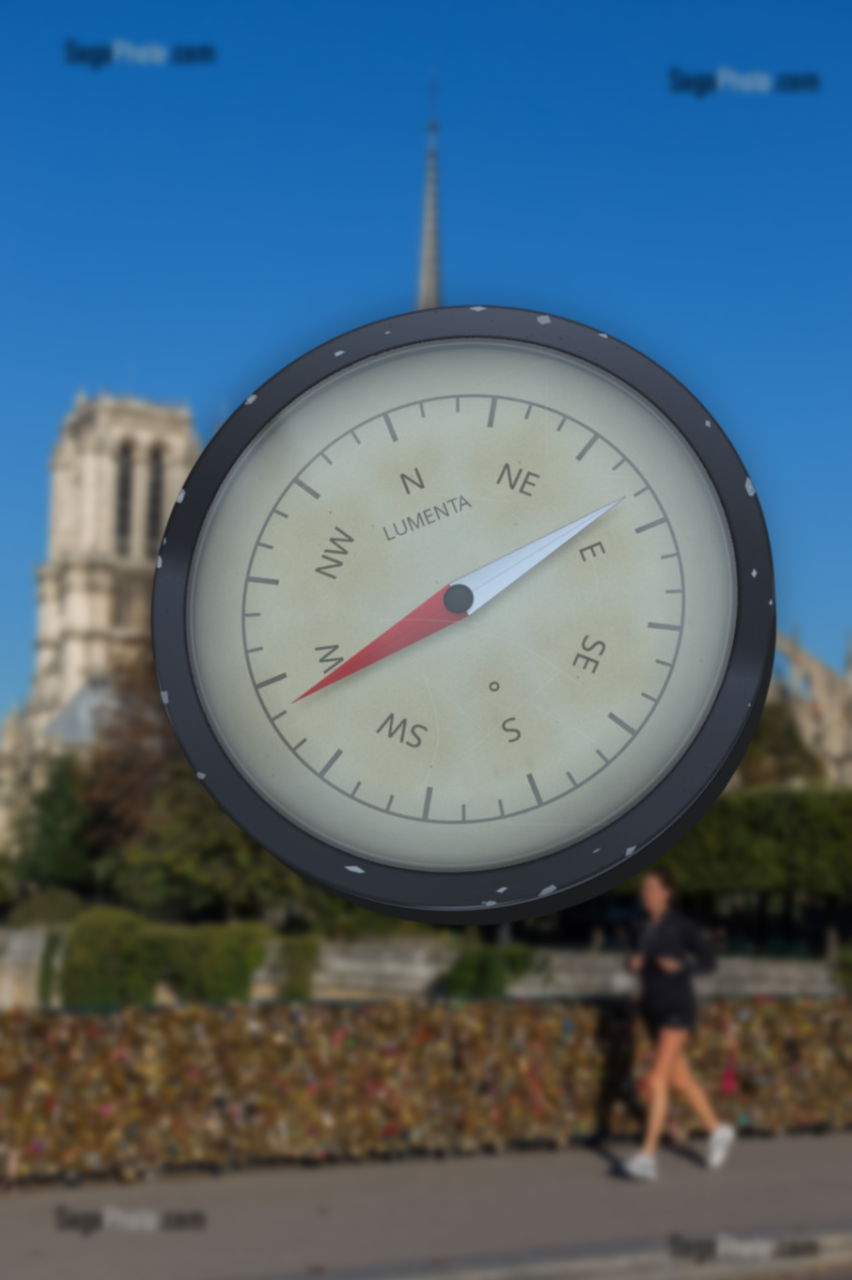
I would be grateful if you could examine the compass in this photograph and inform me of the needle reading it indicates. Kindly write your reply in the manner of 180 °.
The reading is 260 °
